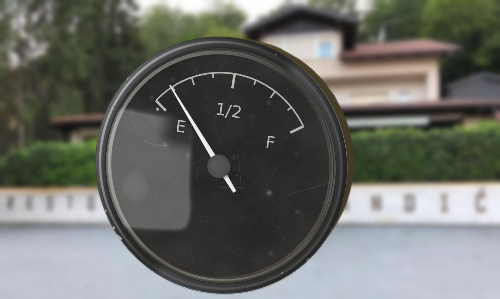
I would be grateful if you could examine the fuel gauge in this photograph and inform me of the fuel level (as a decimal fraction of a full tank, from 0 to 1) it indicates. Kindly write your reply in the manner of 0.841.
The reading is 0.125
